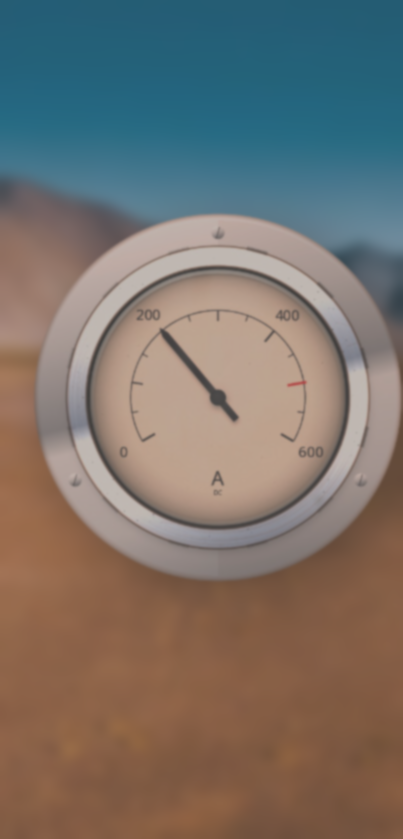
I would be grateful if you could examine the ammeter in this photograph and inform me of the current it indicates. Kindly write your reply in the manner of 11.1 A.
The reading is 200 A
